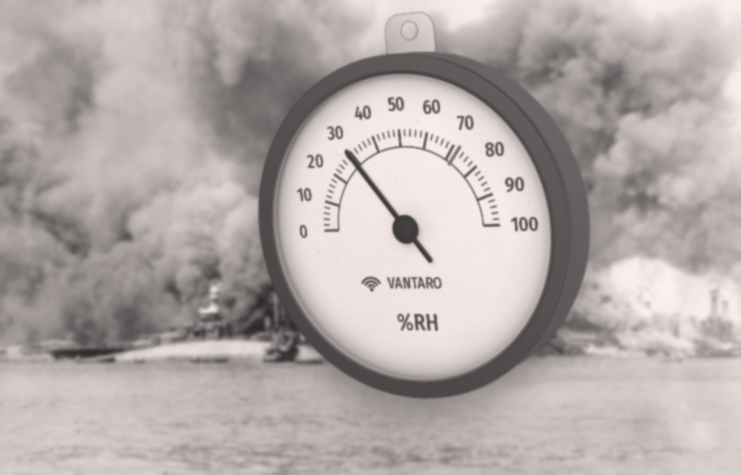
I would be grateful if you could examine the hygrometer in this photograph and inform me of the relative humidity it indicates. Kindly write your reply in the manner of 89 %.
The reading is 30 %
